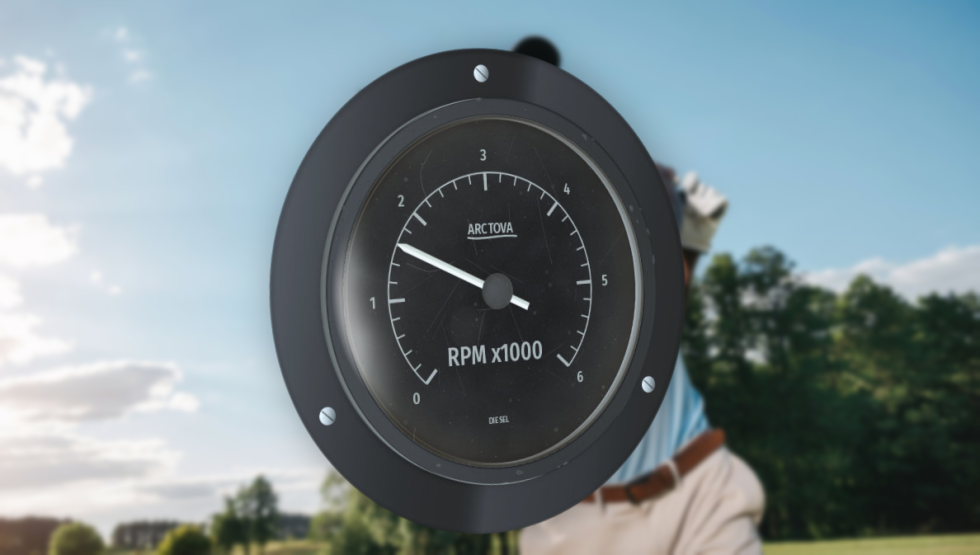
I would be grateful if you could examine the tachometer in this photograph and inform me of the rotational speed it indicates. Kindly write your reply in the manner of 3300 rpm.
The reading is 1600 rpm
